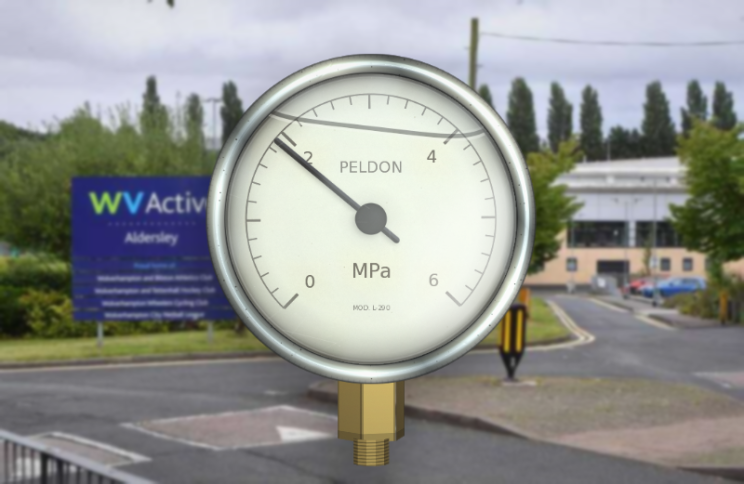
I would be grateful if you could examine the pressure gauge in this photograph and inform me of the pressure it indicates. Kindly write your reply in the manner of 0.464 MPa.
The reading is 1.9 MPa
